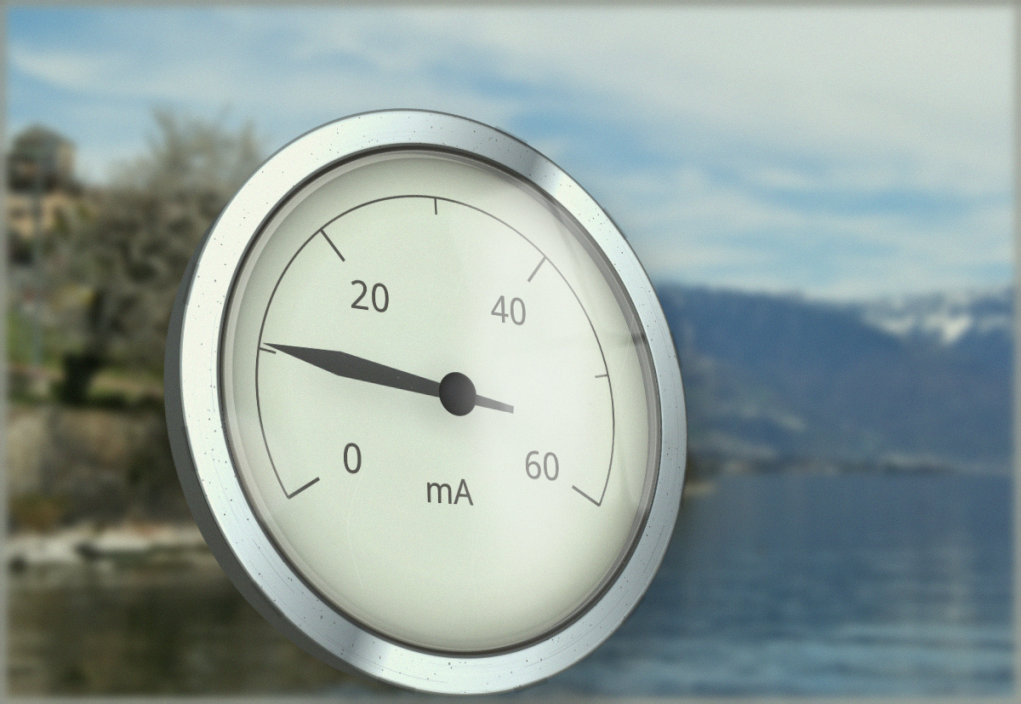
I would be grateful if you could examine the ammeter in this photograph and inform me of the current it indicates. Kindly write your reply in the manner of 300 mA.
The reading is 10 mA
